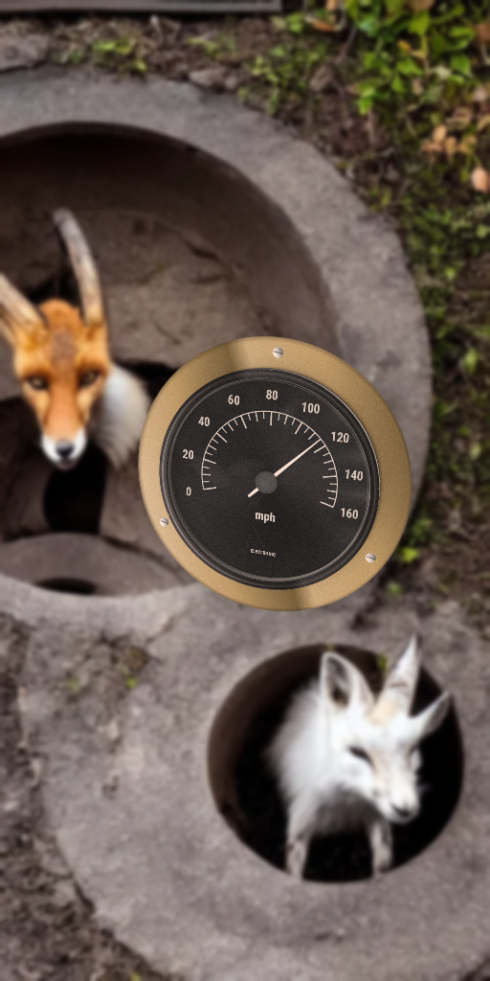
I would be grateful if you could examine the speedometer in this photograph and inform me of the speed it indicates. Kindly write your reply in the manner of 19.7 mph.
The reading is 115 mph
